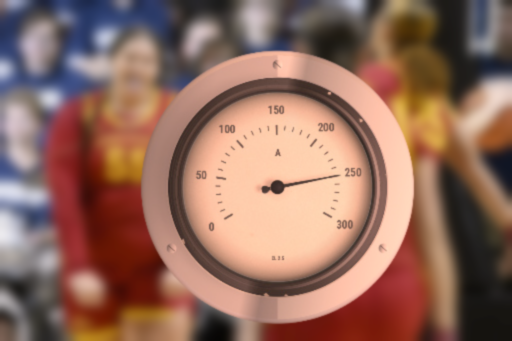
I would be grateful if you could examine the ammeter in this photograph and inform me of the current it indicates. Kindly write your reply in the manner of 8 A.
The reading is 250 A
